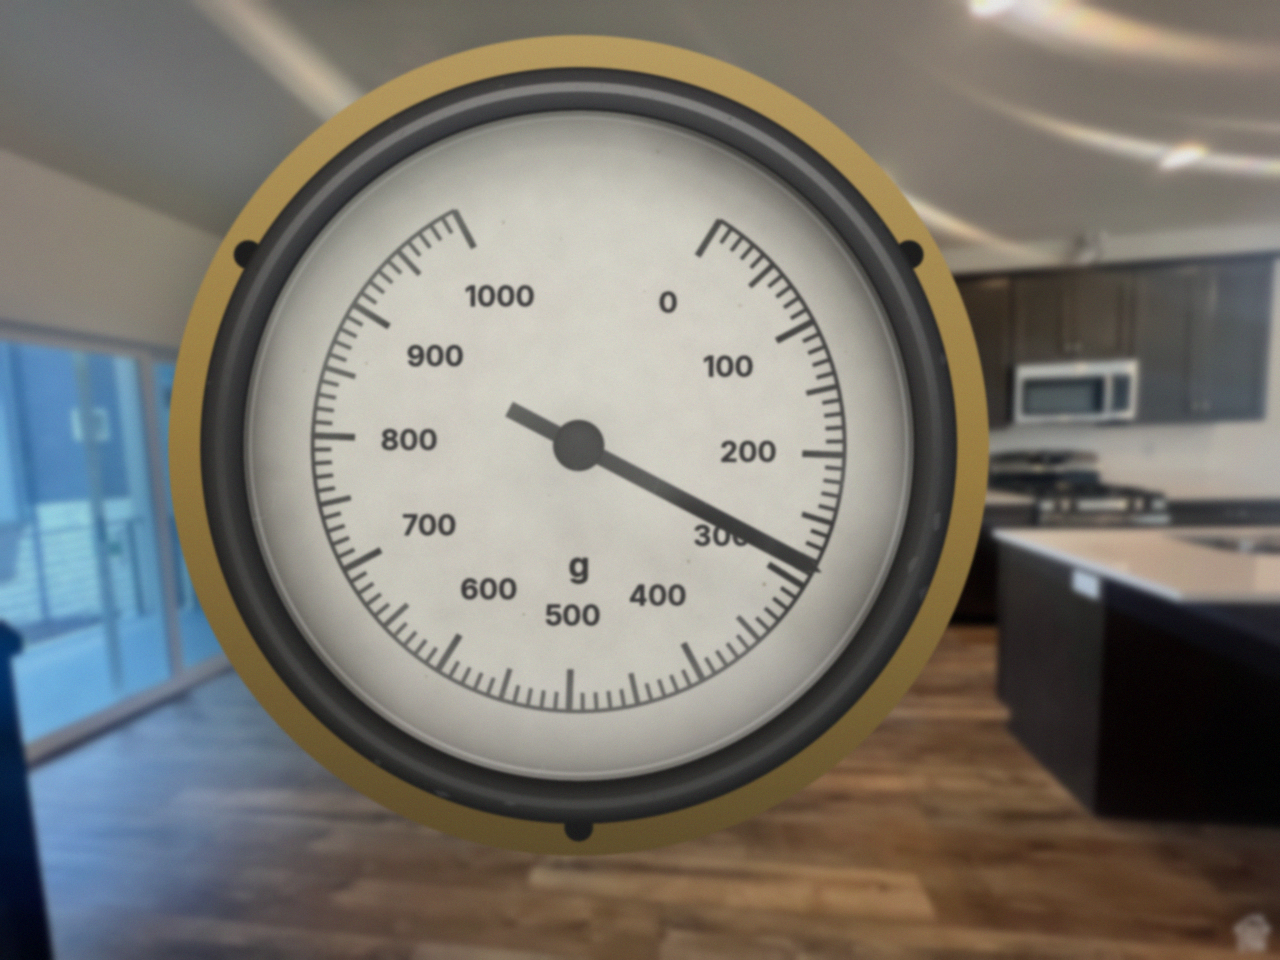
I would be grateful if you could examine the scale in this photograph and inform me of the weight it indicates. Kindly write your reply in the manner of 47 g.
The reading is 285 g
